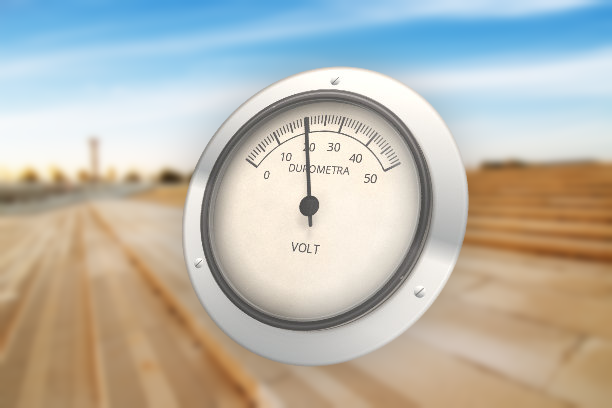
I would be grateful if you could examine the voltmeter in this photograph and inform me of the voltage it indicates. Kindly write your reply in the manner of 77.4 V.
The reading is 20 V
